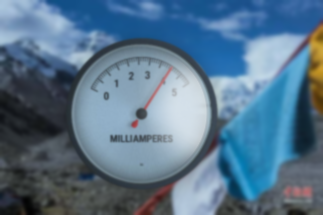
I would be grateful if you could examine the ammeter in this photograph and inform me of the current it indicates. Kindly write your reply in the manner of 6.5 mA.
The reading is 4 mA
